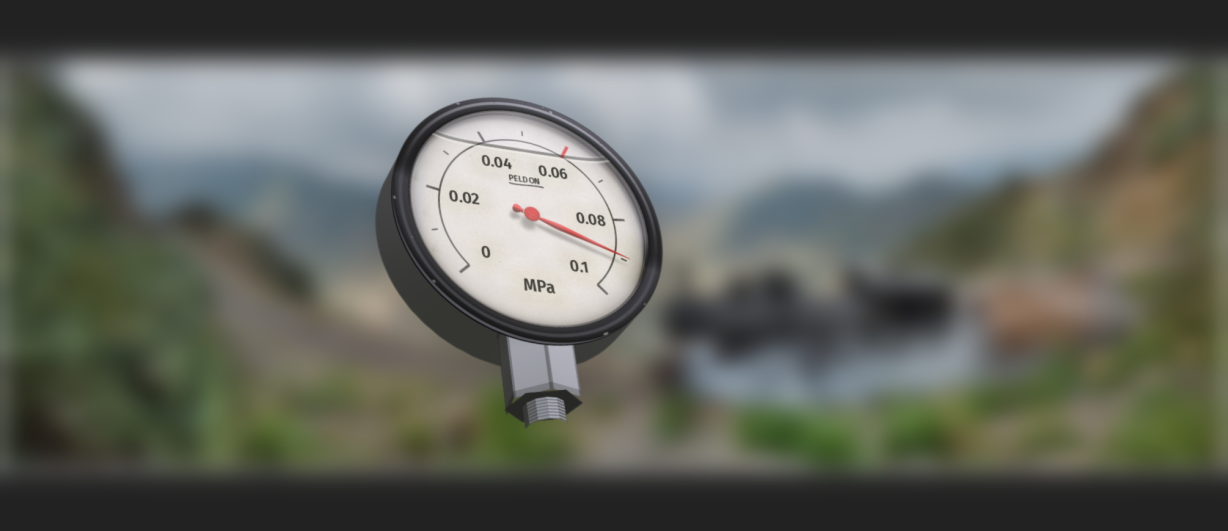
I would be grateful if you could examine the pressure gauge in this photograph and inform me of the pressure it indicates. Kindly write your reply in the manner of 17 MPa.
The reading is 0.09 MPa
